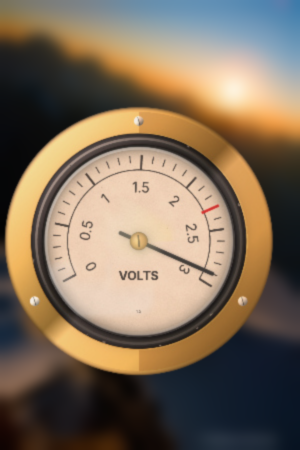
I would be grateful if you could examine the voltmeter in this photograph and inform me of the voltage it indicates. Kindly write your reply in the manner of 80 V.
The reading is 2.9 V
